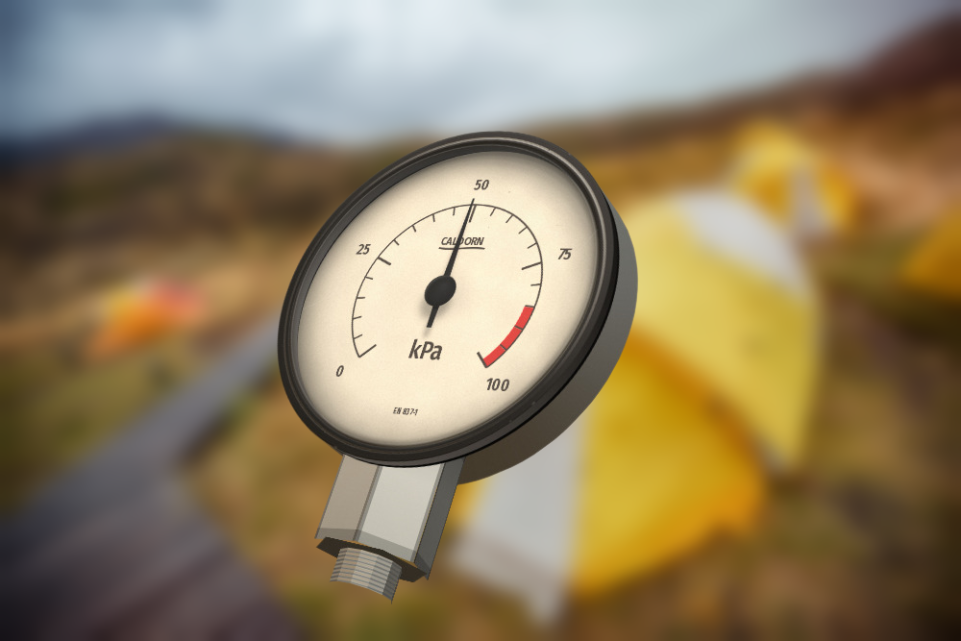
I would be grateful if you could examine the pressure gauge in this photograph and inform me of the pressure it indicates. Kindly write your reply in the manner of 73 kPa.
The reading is 50 kPa
